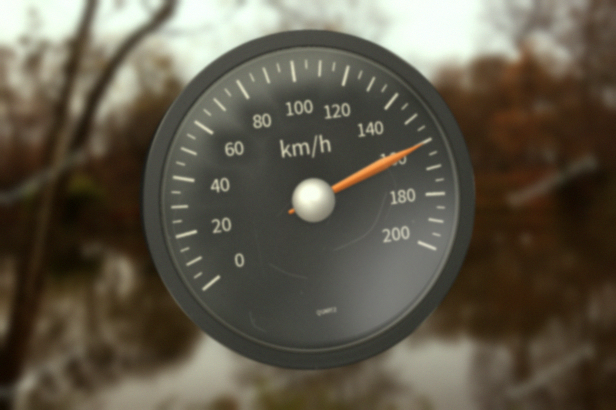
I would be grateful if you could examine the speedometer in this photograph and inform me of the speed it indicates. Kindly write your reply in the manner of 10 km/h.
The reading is 160 km/h
